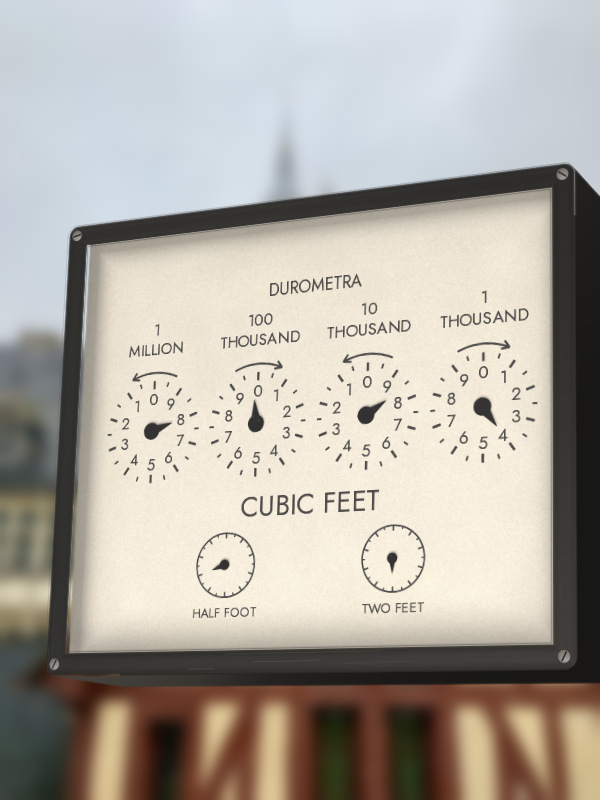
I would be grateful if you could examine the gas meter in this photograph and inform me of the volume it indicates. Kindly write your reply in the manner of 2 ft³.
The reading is 798400 ft³
